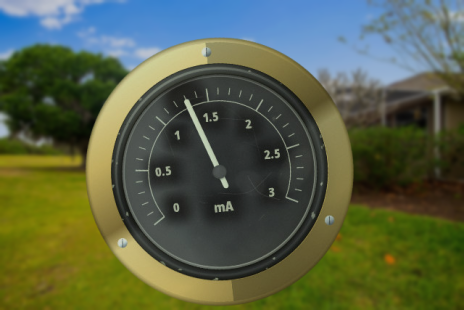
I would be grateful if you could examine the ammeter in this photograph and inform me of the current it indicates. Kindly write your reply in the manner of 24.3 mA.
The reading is 1.3 mA
